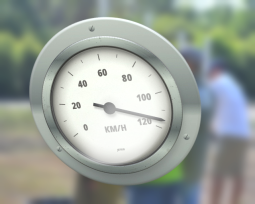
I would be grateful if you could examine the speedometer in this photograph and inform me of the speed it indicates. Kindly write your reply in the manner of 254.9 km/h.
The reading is 115 km/h
